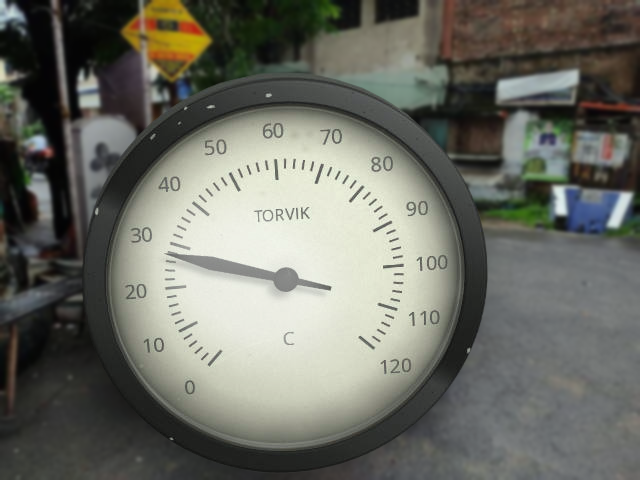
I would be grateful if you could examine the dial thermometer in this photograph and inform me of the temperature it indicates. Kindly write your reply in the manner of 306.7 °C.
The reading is 28 °C
